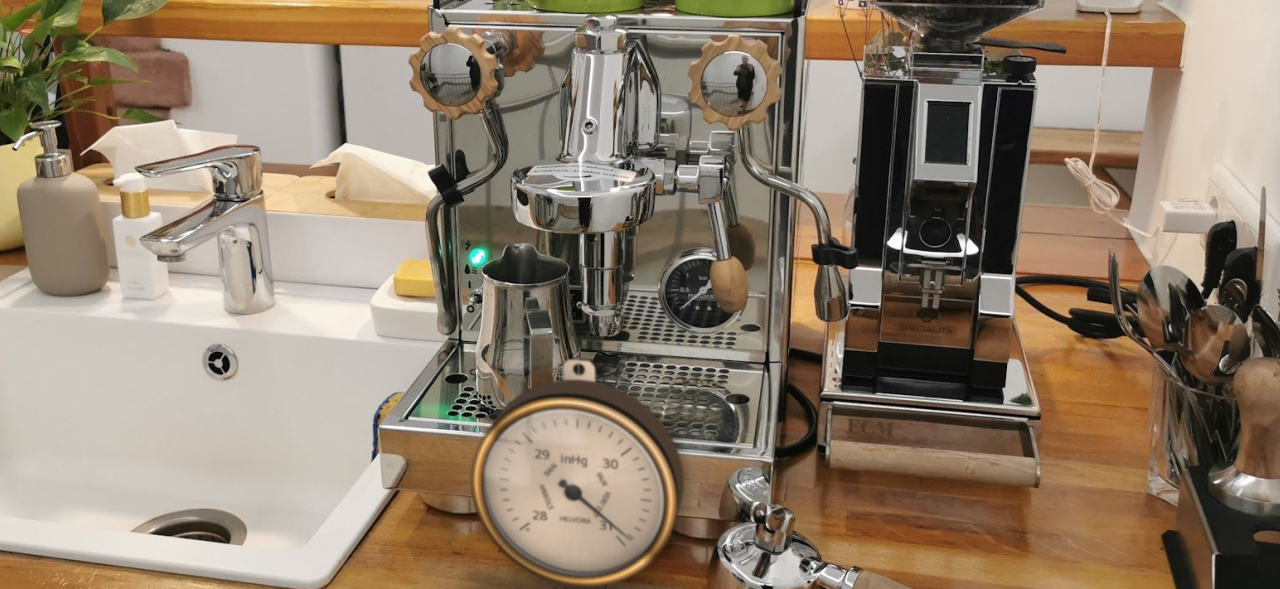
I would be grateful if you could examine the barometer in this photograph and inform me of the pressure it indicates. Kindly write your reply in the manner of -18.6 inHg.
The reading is 30.9 inHg
